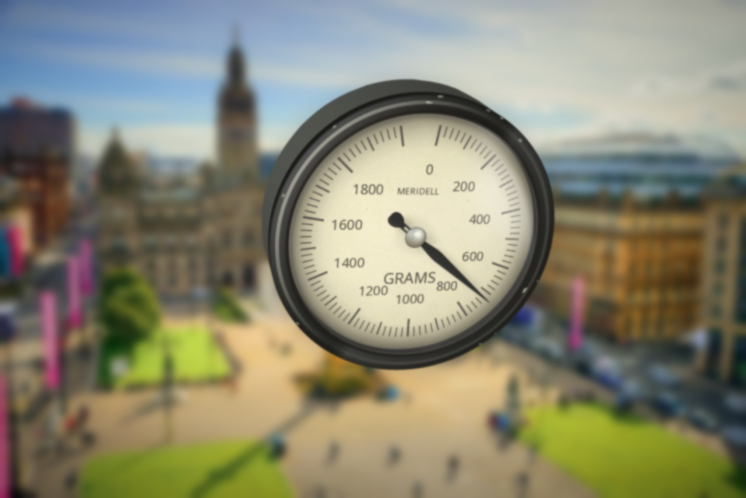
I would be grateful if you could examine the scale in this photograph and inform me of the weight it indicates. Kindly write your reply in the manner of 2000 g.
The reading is 720 g
